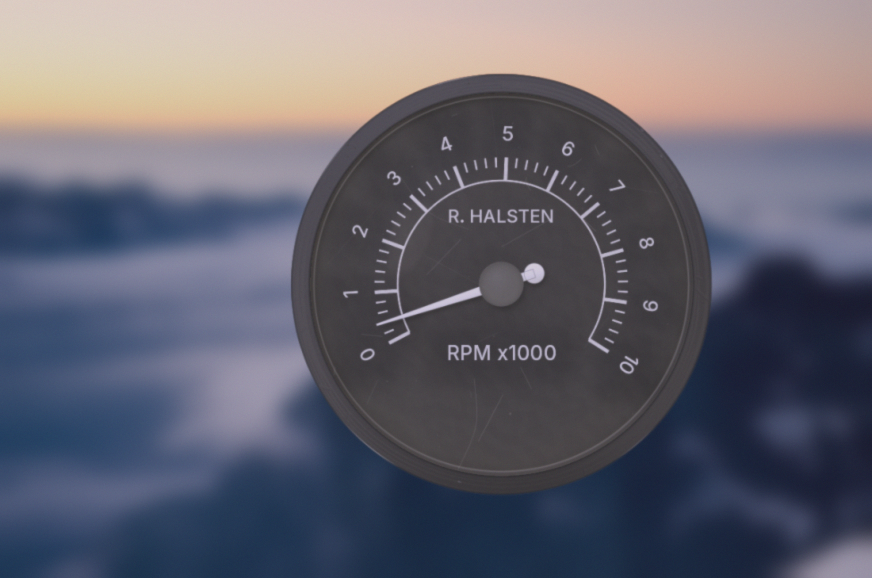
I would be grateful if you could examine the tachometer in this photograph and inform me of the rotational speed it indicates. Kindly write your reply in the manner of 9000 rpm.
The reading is 400 rpm
